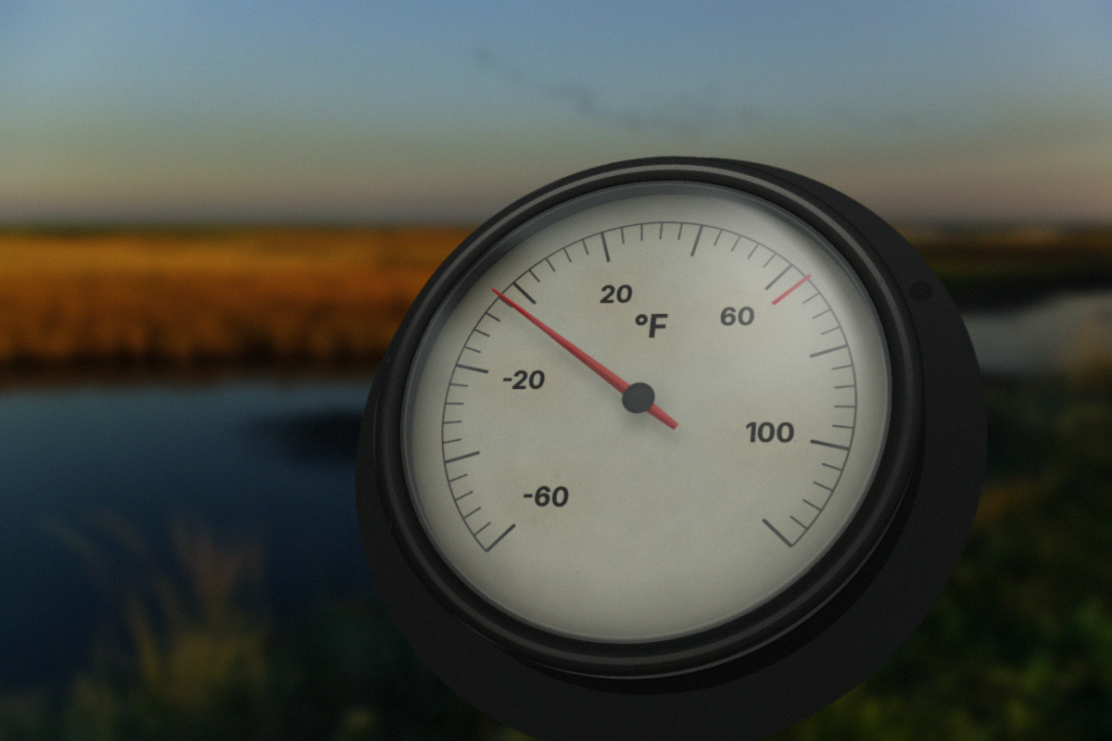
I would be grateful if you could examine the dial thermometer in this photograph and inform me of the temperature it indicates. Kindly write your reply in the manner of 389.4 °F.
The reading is -4 °F
